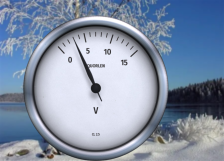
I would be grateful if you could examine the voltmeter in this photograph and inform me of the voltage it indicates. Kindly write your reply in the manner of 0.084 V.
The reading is 3 V
